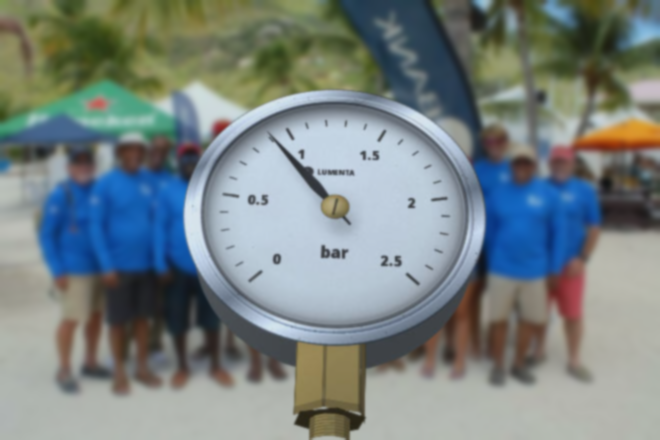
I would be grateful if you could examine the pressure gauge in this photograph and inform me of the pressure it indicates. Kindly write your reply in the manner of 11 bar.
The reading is 0.9 bar
